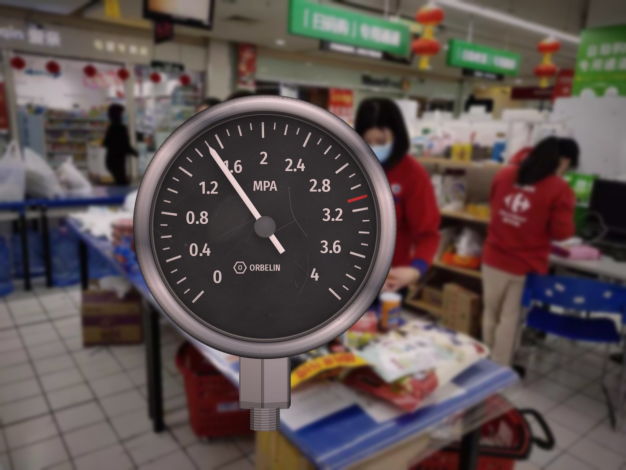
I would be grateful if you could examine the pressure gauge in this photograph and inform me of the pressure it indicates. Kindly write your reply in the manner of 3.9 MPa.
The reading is 1.5 MPa
